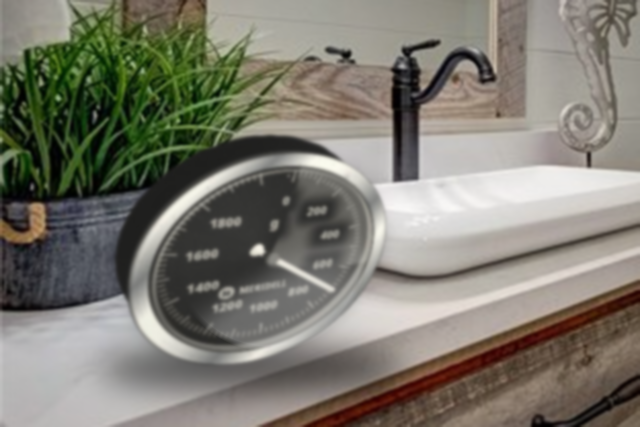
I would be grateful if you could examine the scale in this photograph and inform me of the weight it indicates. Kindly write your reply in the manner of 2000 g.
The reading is 700 g
